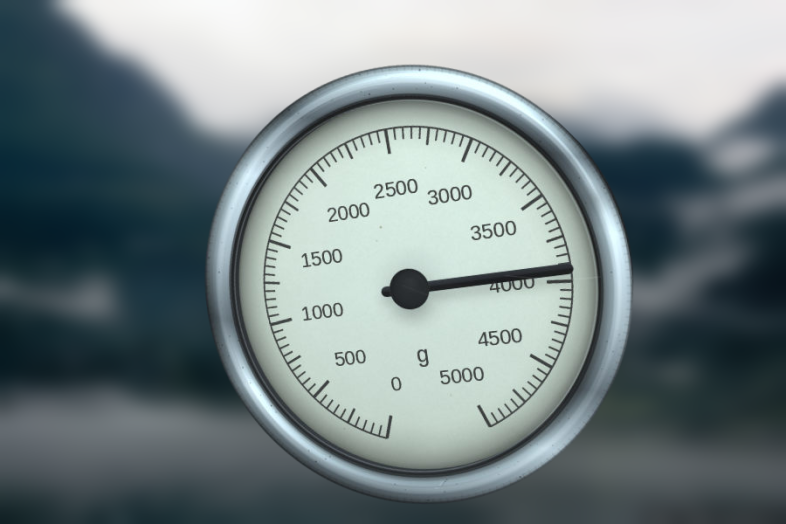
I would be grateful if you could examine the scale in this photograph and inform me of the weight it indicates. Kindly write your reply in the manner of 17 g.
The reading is 3925 g
